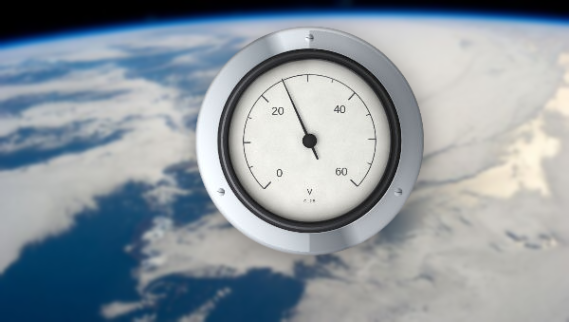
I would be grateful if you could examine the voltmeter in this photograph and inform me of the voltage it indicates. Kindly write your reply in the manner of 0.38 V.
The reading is 25 V
